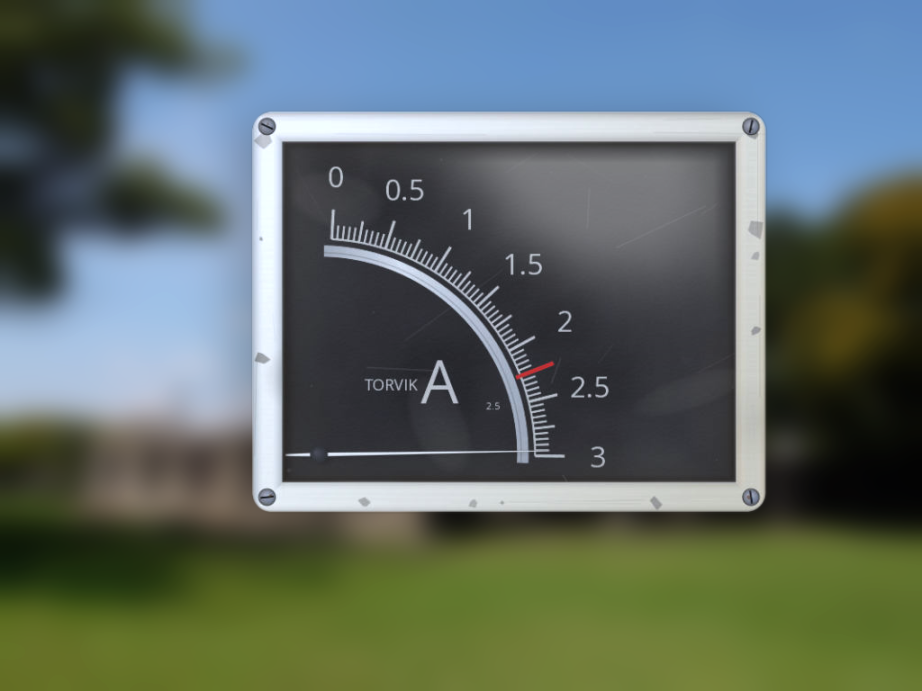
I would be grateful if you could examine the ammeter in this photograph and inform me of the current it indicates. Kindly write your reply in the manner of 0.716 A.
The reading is 2.95 A
